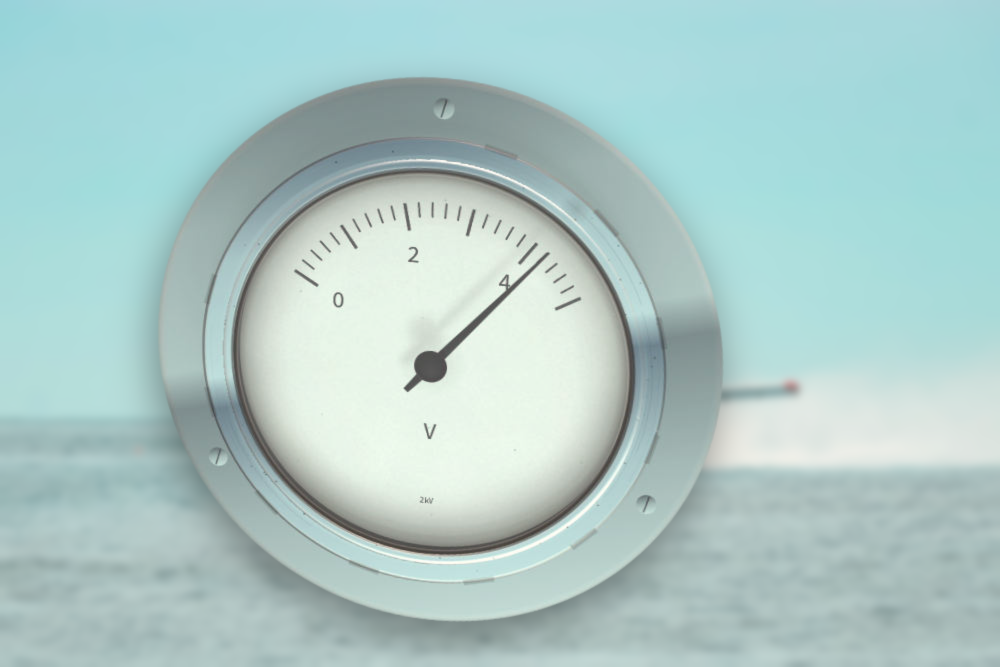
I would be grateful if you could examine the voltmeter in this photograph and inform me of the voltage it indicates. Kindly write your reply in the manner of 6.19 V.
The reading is 4.2 V
